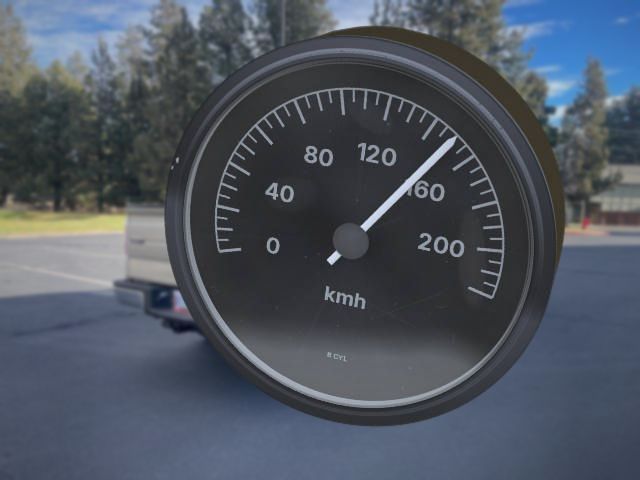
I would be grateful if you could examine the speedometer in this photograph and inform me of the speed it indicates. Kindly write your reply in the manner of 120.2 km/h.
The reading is 150 km/h
